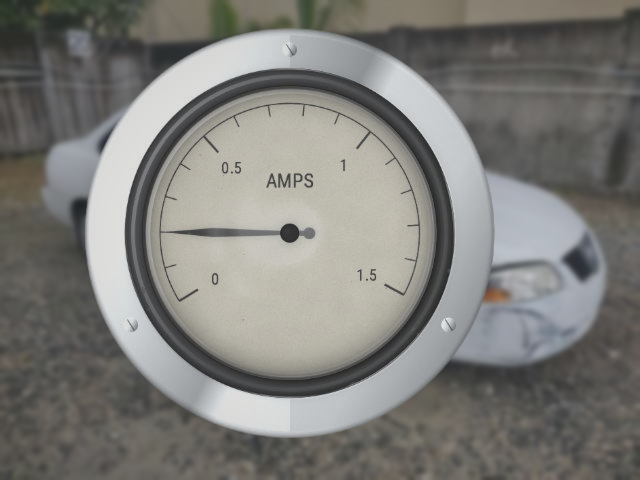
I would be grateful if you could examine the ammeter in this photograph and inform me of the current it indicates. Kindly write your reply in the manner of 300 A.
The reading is 0.2 A
